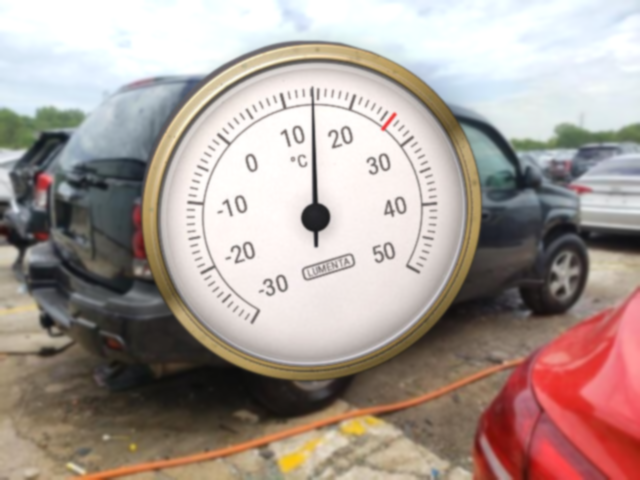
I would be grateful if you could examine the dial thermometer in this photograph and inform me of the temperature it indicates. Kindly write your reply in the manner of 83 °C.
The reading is 14 °C
